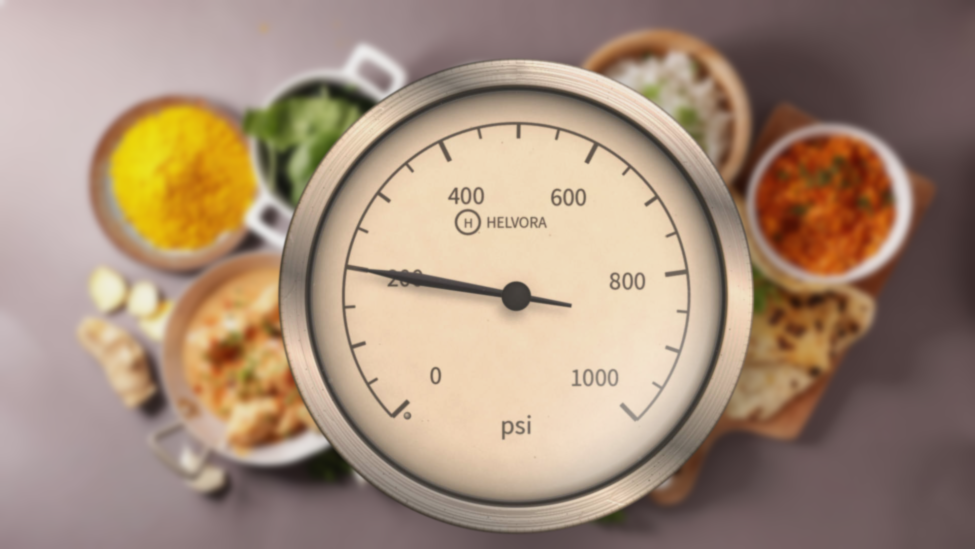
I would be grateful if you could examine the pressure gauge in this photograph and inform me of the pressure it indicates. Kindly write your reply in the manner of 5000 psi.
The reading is 200 psi
